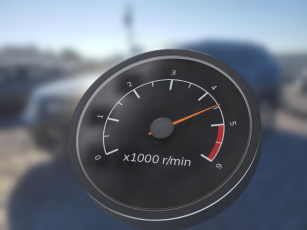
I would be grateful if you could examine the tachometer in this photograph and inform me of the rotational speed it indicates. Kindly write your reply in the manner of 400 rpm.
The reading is 4500 rpm
